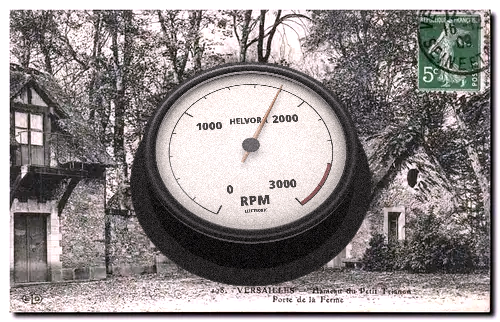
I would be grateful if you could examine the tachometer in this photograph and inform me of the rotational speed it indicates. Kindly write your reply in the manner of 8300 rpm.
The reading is 1800 rpm
